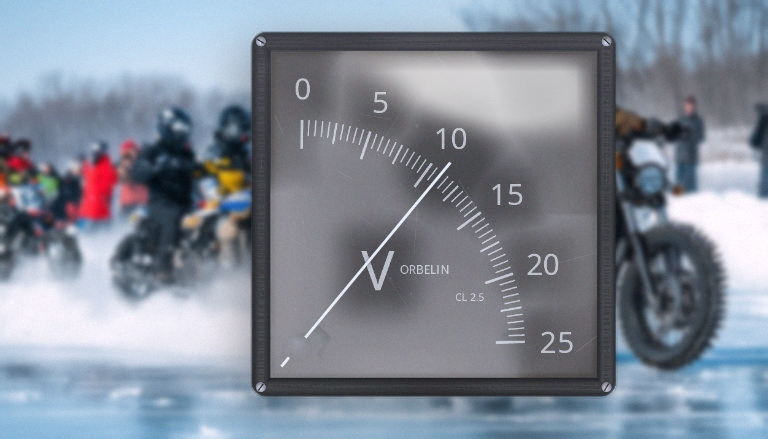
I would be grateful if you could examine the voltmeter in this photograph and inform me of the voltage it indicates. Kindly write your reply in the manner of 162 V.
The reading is 11 V
